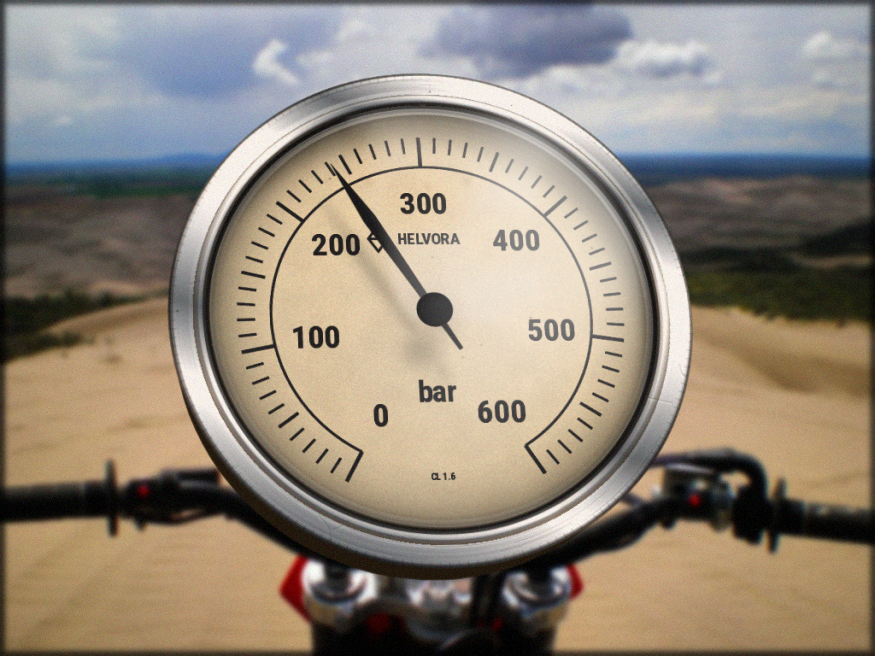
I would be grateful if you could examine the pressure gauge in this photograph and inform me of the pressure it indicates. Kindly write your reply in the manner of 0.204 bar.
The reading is 240 bar
